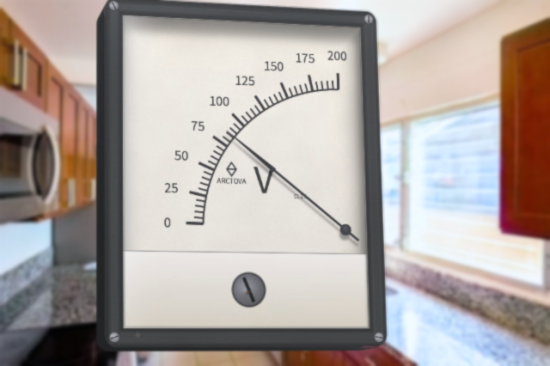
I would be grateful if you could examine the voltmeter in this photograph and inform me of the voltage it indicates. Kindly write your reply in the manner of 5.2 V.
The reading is 85 V
